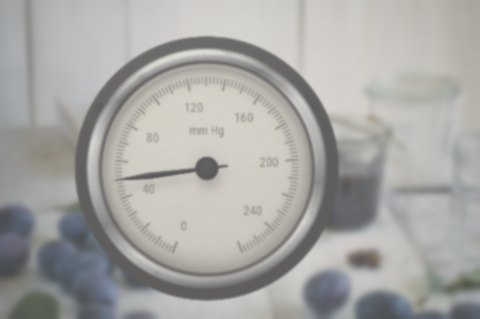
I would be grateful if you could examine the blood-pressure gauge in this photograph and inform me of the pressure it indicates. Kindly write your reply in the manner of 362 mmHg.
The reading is 50 mmHg
